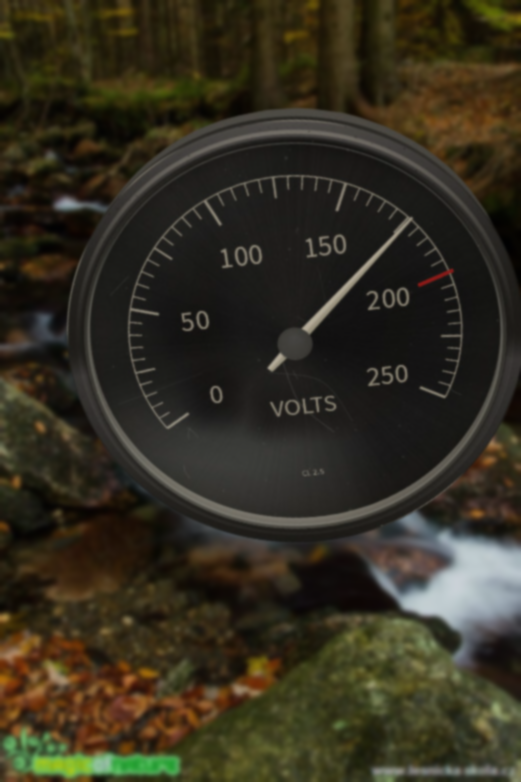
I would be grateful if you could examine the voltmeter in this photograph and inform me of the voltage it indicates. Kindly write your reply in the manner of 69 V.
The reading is 175 V
